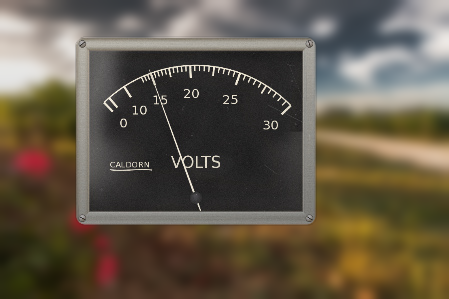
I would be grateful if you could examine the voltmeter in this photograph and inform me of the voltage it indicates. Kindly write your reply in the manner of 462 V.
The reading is 15 V
